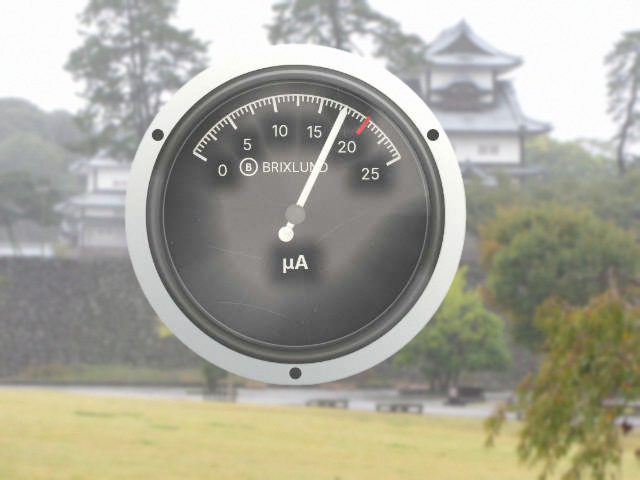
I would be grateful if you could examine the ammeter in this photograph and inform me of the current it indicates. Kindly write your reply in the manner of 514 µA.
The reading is 17.5 µA
